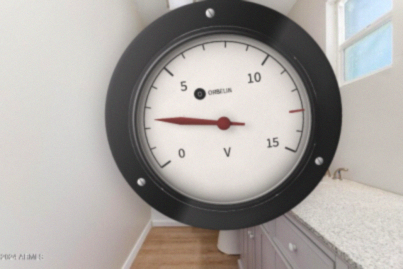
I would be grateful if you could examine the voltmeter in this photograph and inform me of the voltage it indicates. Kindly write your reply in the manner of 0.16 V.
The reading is 2.5 V
